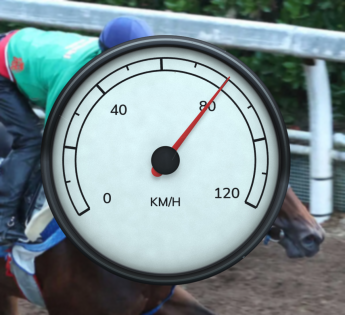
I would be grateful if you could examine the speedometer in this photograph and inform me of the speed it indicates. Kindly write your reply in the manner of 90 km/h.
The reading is 80 km/h
